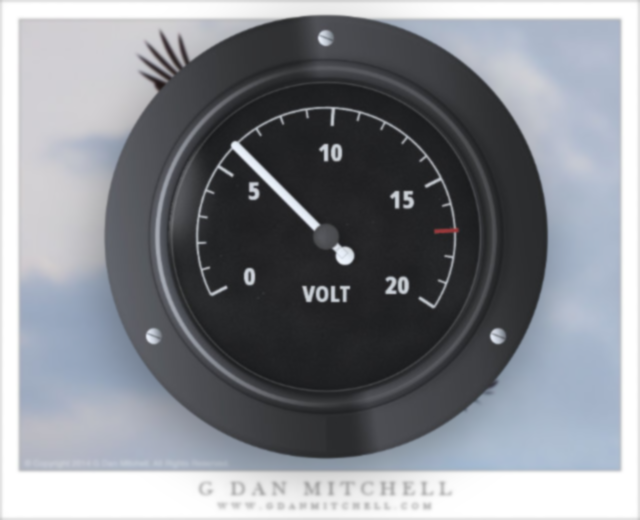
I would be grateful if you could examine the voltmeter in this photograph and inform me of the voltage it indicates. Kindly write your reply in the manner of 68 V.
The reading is 6 V
